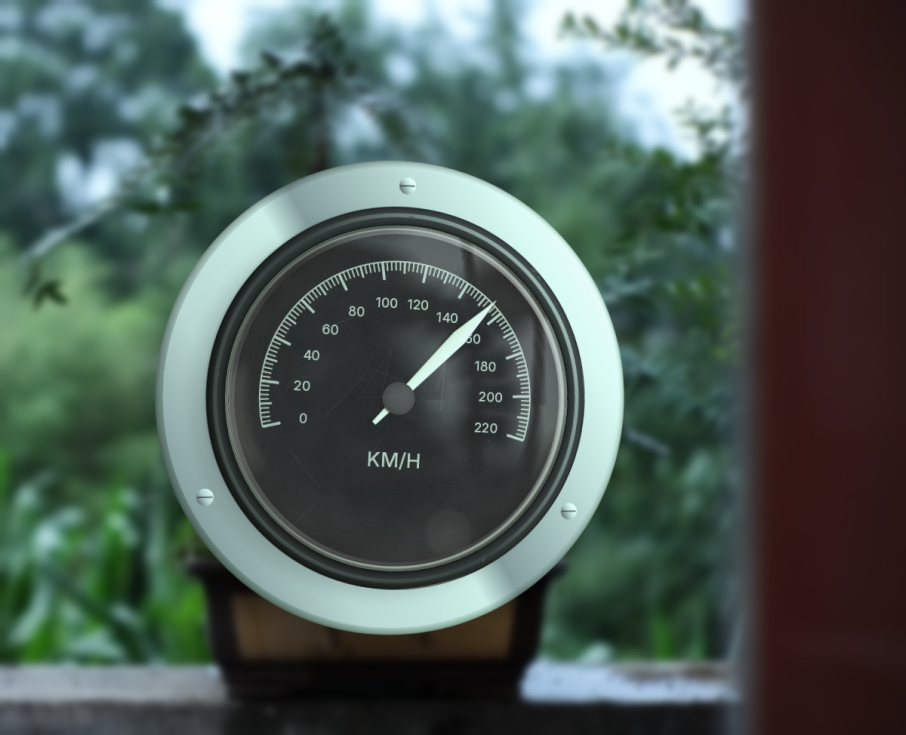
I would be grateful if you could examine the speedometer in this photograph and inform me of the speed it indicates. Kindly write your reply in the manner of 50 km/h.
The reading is 154 km/h
